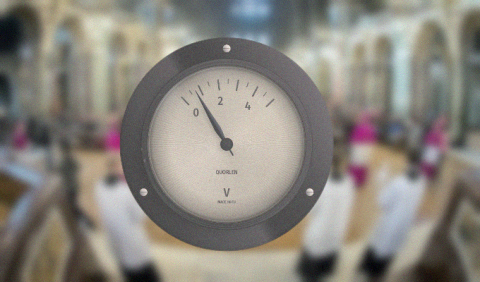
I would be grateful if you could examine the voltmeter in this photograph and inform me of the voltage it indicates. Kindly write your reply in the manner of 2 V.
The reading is 0.75 V
